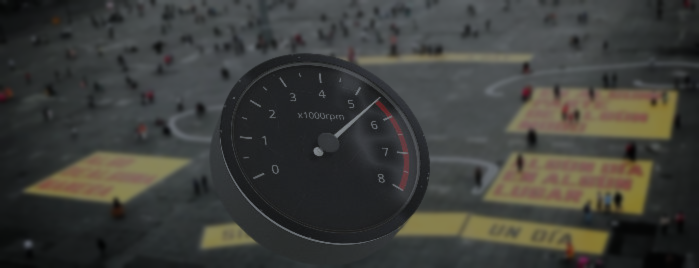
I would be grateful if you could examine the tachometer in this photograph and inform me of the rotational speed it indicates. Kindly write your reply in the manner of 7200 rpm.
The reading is 5500 rpm
